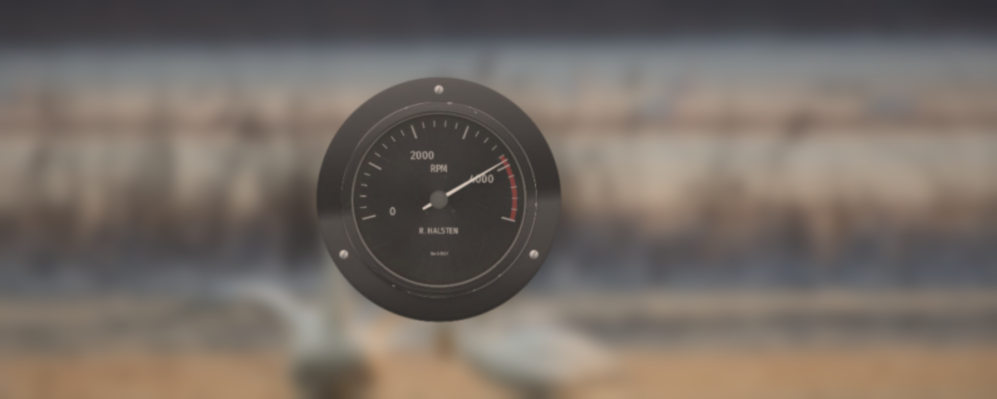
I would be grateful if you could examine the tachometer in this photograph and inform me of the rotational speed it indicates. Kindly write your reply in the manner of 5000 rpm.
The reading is 3900 rpm
